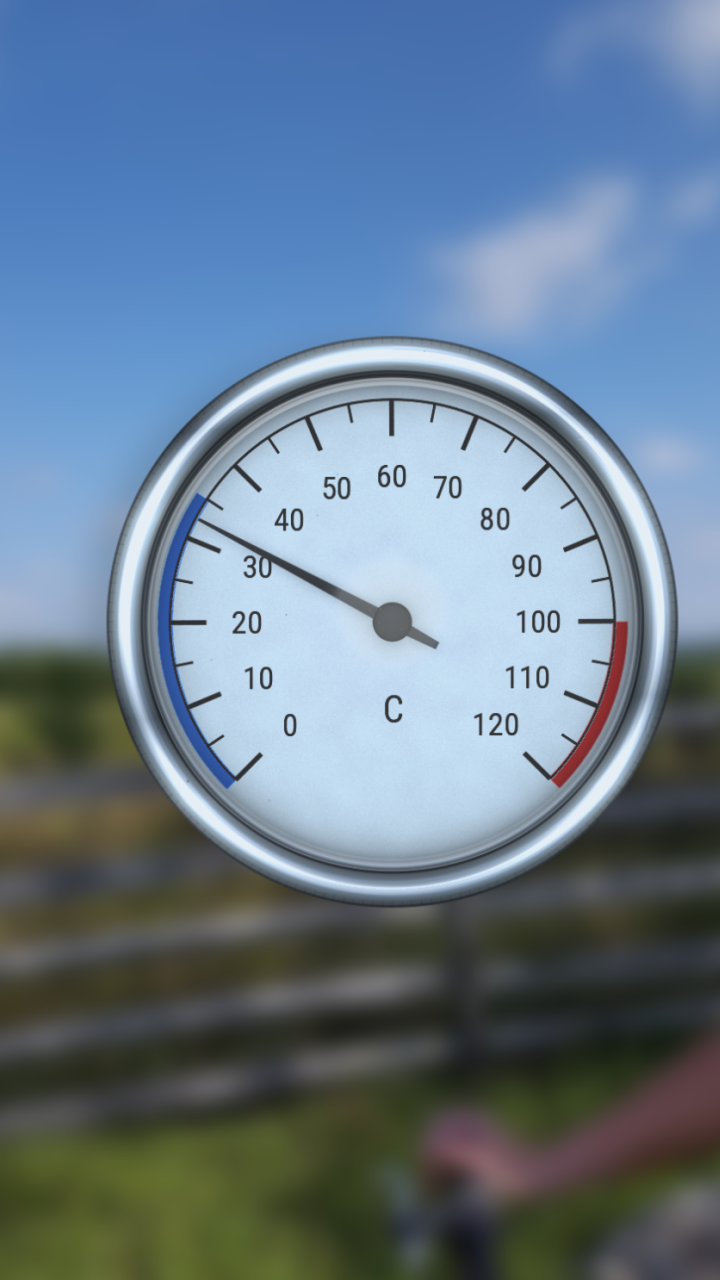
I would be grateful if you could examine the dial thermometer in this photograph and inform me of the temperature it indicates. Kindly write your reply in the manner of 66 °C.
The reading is 32.5 °C
